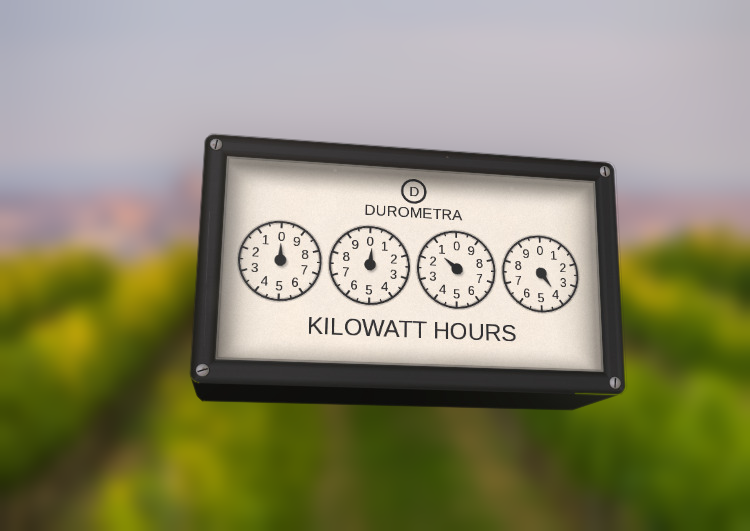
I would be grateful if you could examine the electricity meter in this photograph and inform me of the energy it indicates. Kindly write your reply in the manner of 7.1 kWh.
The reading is 14 kWh
